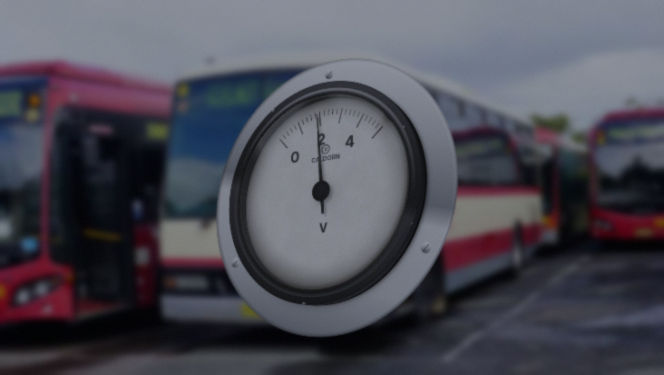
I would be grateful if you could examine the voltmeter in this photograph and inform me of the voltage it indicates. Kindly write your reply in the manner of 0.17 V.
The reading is 2 V
